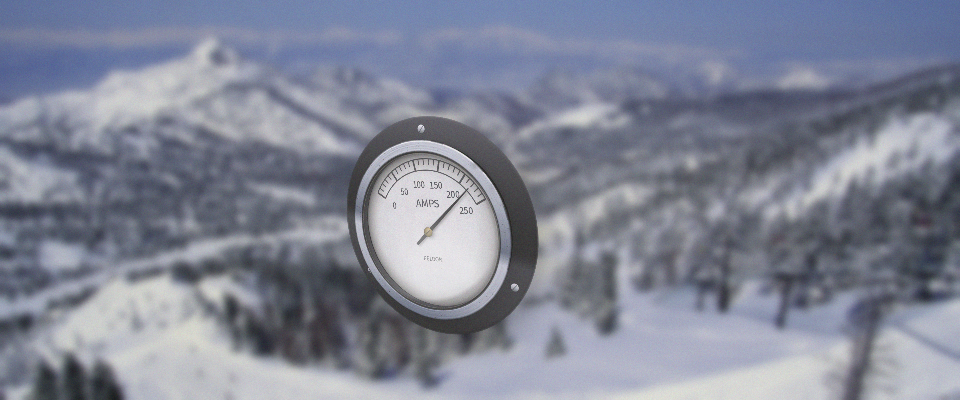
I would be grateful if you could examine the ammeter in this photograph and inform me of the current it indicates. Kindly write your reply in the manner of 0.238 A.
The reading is 220 A
